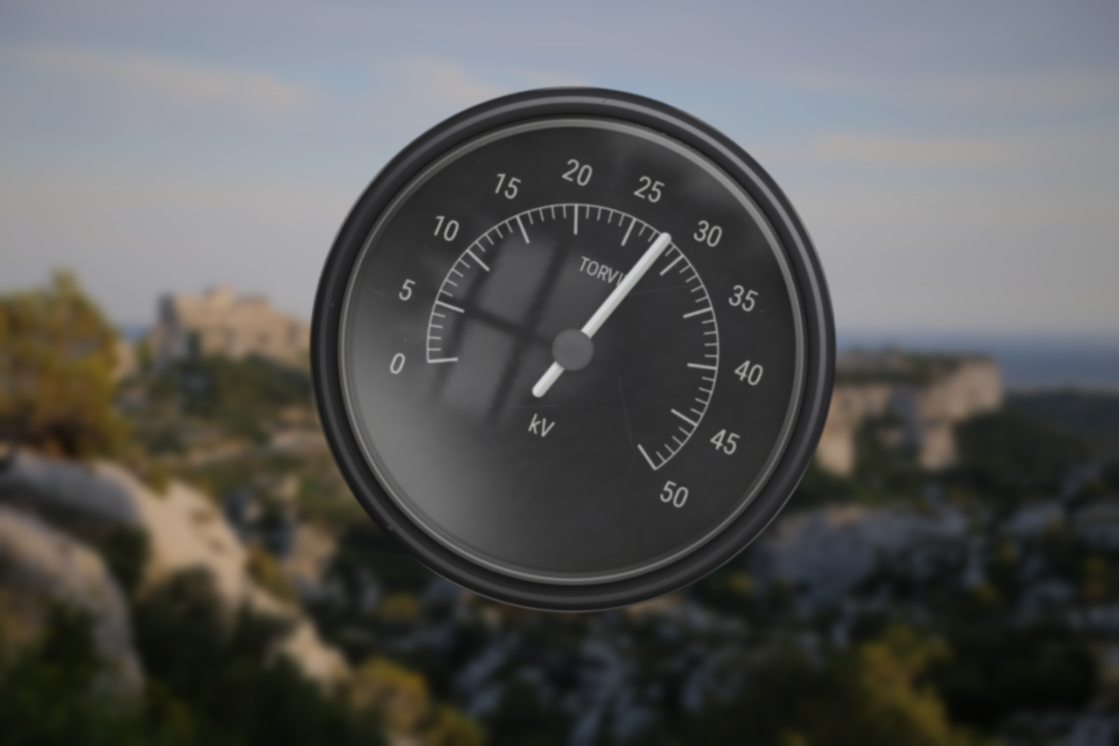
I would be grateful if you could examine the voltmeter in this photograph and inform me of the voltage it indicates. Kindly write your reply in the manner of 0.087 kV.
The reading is 28 kV
